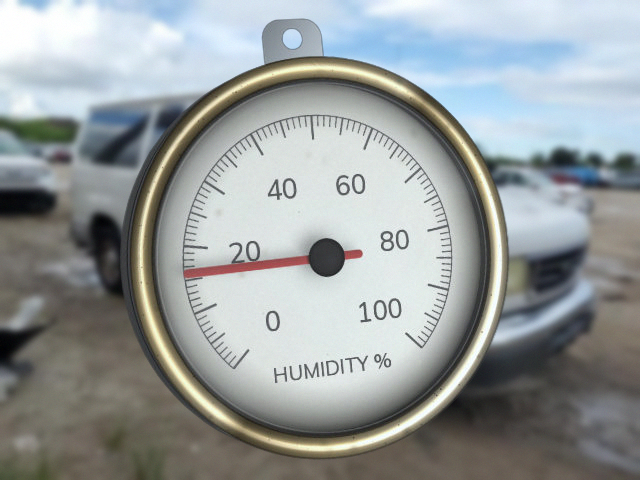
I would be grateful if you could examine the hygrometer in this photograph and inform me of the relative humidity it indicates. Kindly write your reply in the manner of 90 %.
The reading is 16 %
